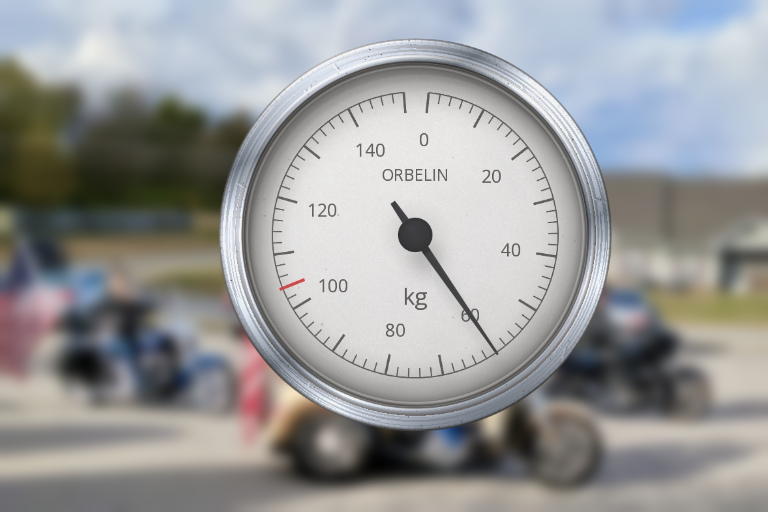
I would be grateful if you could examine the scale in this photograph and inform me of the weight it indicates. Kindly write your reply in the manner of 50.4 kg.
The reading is 60 kg
